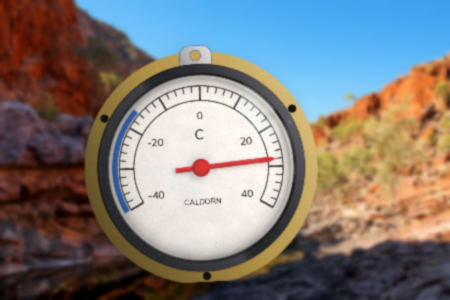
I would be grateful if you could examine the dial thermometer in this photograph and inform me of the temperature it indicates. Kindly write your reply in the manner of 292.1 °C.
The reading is 28 °C
